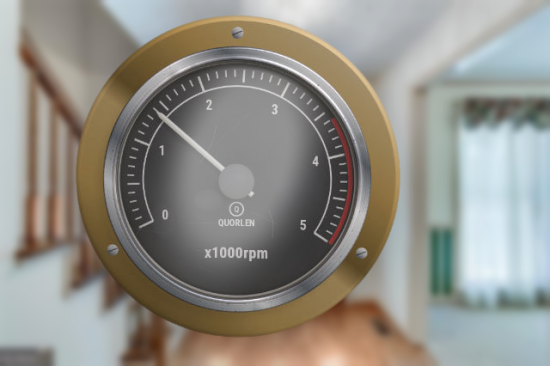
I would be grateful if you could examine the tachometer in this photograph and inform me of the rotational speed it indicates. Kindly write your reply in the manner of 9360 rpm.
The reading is 1400 rpm
